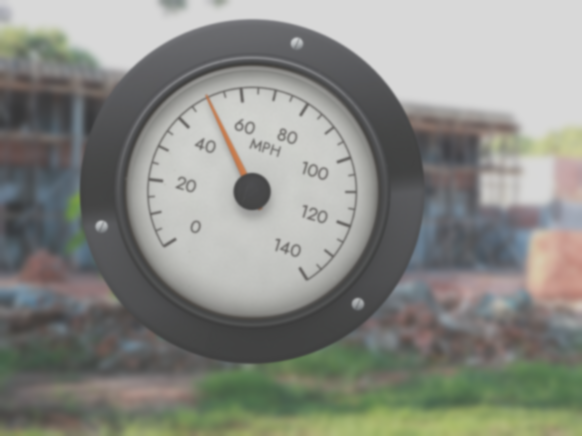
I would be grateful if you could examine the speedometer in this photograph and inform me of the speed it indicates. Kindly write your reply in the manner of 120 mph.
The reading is 50 mph
